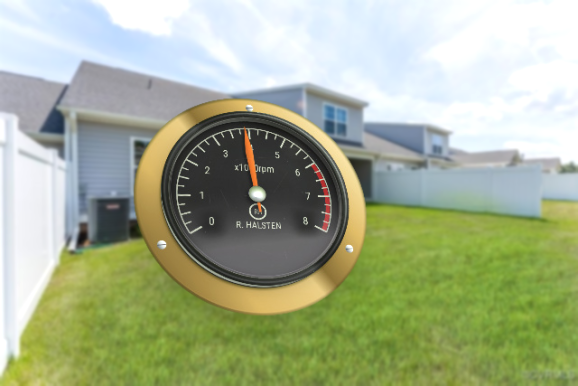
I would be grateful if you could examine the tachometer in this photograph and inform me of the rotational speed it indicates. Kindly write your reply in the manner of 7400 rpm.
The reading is 3875 rpm
